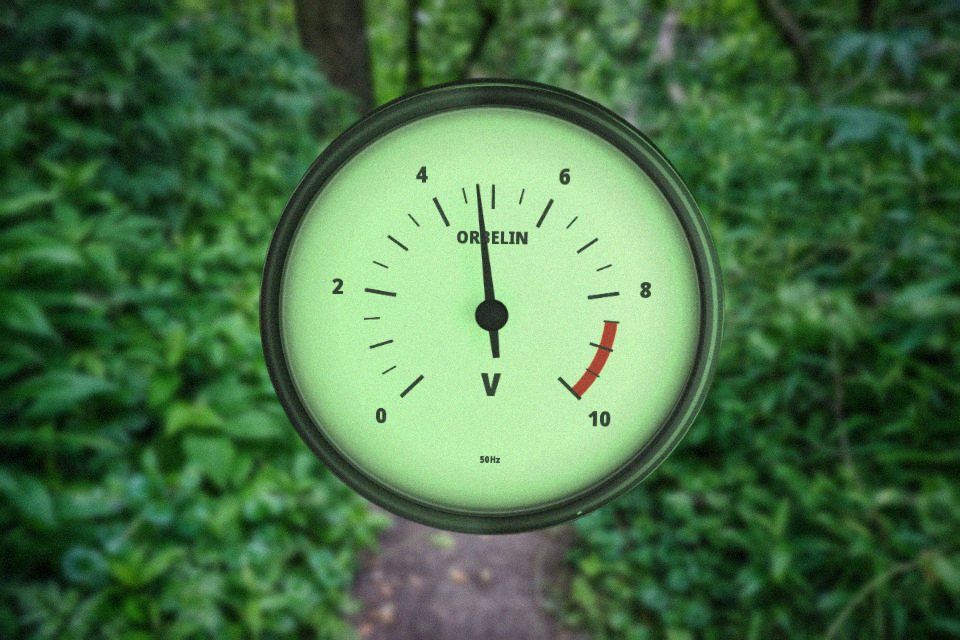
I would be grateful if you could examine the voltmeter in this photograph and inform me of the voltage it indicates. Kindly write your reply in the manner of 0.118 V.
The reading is 4.75 V
